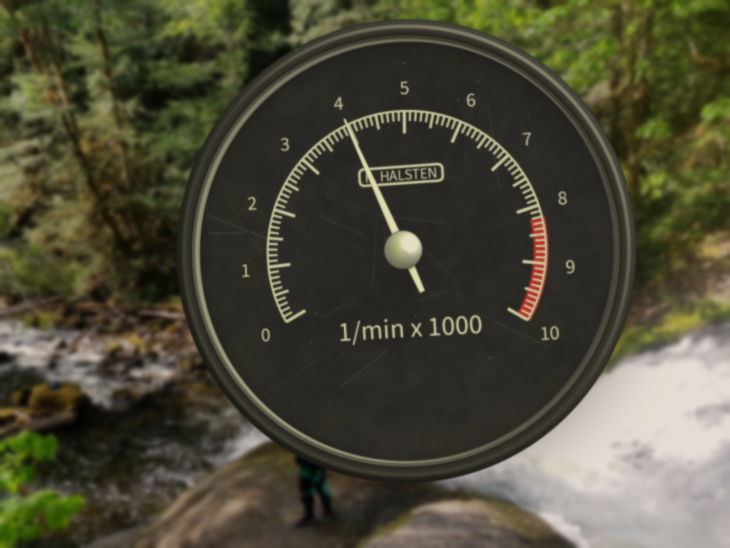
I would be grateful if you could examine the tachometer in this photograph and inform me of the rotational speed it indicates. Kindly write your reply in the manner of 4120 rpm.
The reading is 4000 rpm
